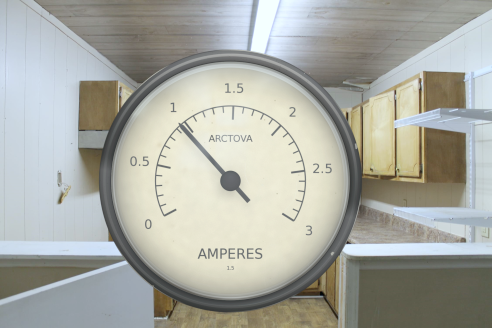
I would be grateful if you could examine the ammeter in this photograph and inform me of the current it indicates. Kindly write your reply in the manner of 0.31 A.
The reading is 0.95 A
